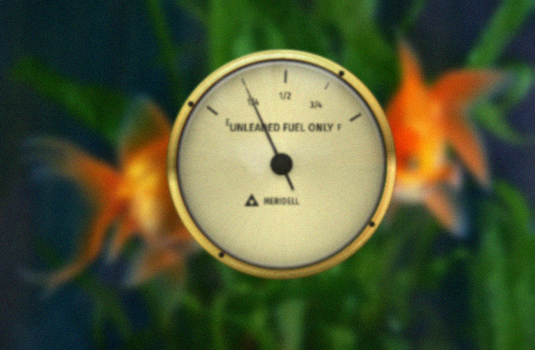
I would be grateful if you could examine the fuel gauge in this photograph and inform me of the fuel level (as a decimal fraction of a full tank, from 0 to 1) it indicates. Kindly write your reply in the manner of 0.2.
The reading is 0.25
